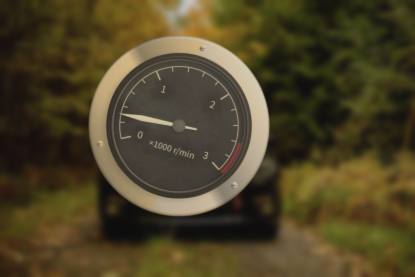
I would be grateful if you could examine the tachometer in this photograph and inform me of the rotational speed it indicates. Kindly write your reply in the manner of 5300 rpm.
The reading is 300 rpm
